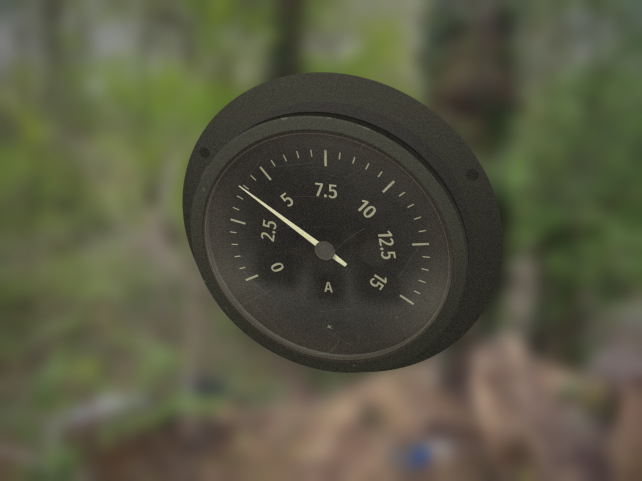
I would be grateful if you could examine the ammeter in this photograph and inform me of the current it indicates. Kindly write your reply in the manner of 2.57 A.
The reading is 4 A
